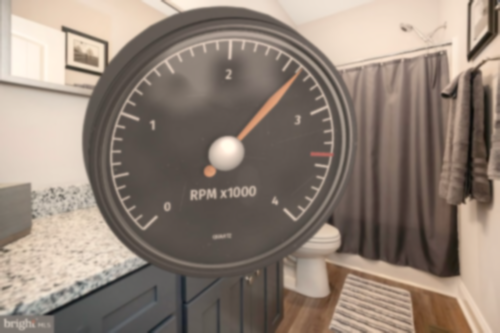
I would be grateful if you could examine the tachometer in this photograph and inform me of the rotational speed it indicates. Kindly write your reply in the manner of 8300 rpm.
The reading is 2600 rpm
